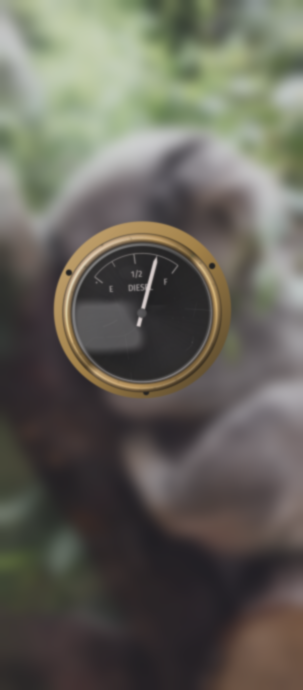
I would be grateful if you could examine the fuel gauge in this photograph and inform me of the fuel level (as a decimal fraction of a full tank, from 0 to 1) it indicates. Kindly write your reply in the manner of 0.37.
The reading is 0.75
